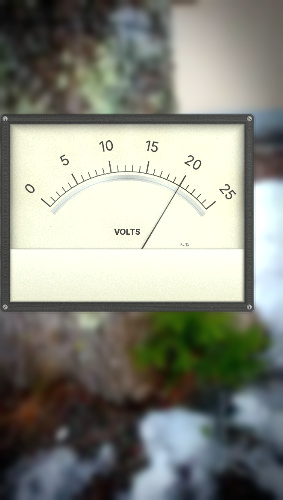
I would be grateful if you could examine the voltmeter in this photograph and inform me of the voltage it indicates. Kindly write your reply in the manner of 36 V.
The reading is 20 V
